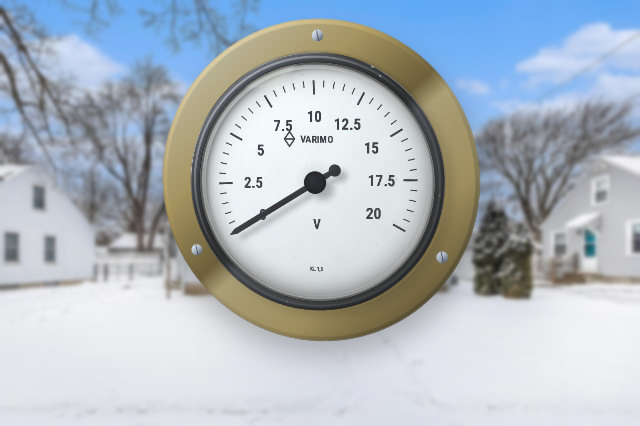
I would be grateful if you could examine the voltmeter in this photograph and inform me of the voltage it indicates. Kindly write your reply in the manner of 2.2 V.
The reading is 0 V
